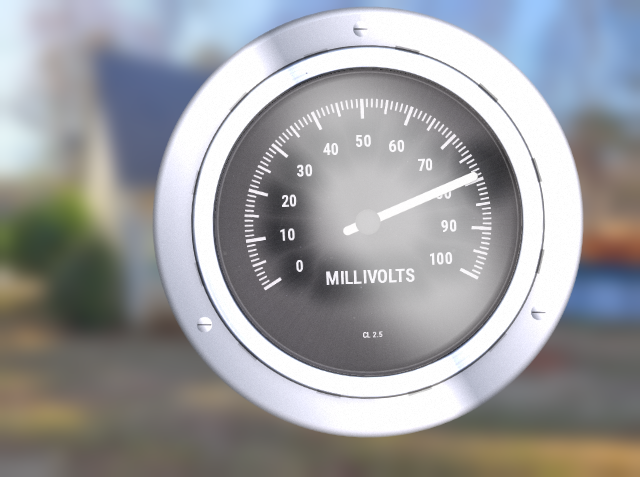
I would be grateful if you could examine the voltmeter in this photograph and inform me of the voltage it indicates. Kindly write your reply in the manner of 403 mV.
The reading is 79 mV
